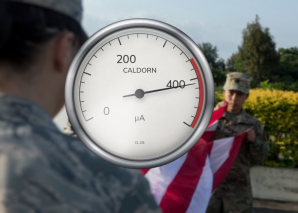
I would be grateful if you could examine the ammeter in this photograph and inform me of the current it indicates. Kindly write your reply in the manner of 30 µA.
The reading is 410 µA
